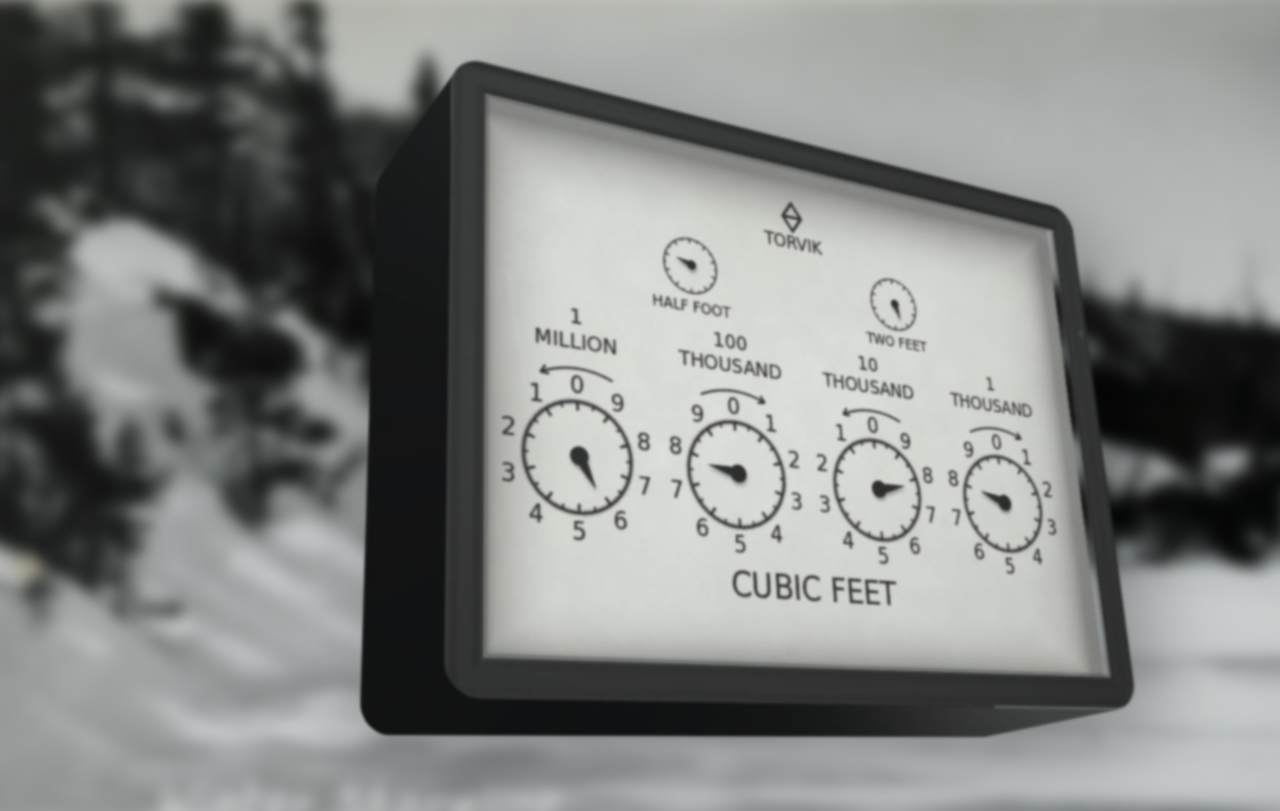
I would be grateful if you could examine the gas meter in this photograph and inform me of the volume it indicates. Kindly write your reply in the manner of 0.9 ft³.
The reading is 577800 ft³
